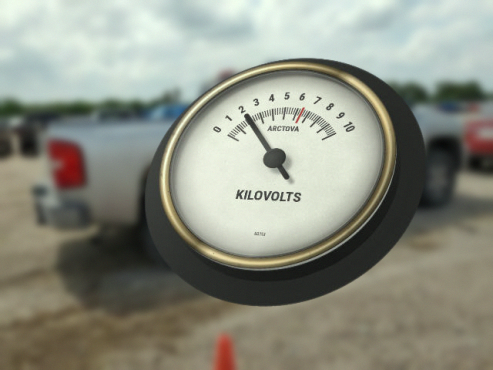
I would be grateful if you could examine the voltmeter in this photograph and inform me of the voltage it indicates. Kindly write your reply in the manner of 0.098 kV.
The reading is 2 kV
